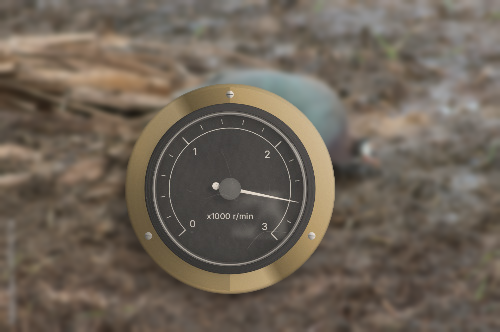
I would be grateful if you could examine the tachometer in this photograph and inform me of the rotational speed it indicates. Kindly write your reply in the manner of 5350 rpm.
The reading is 2600 rpm
